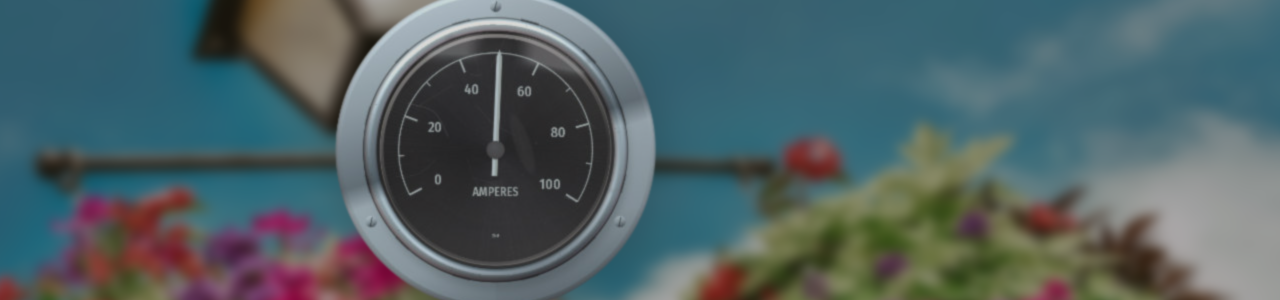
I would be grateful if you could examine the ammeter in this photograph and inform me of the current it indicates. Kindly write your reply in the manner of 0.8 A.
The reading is 50 A
